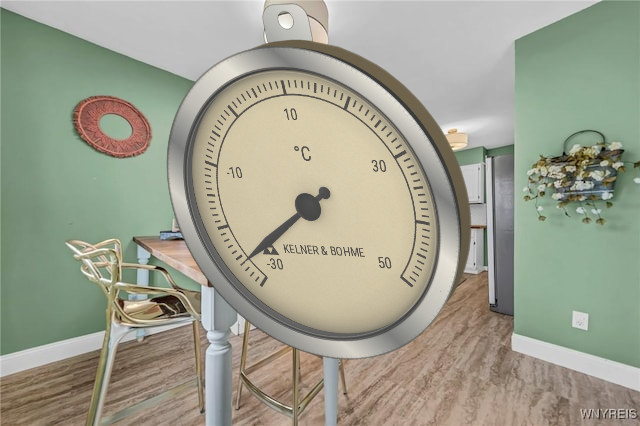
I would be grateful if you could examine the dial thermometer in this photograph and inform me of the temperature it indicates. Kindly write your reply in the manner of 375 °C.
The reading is -26 °C
